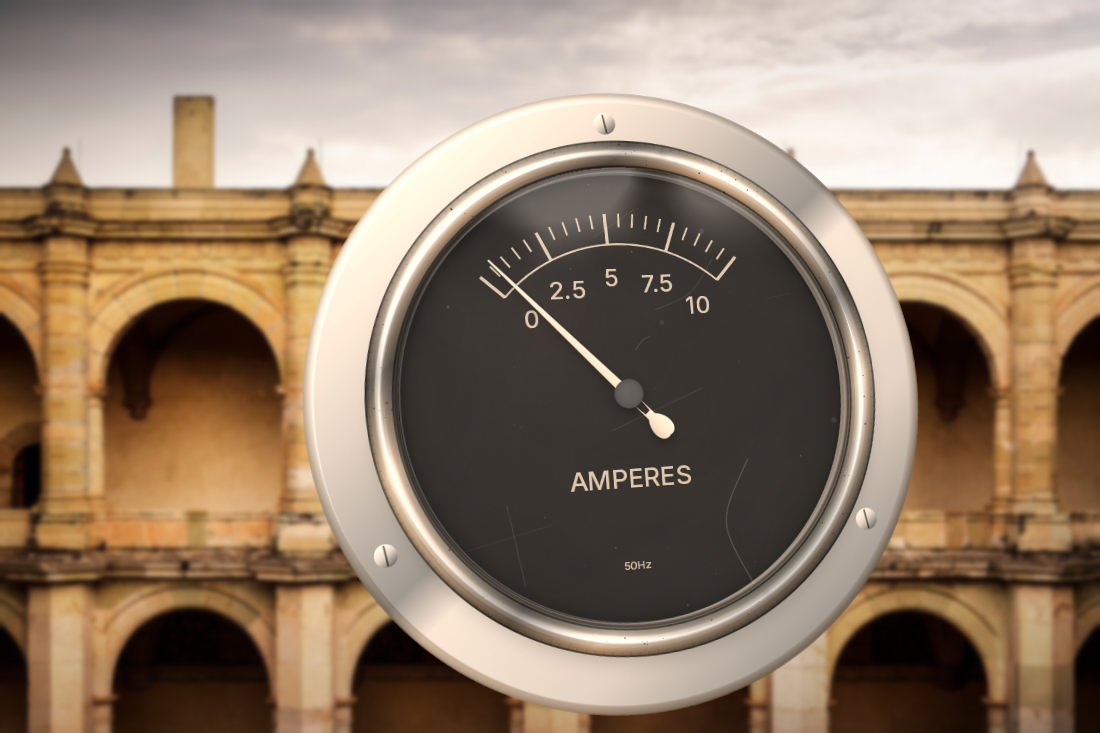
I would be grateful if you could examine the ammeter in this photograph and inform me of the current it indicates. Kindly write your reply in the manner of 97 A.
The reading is 0.5 A
